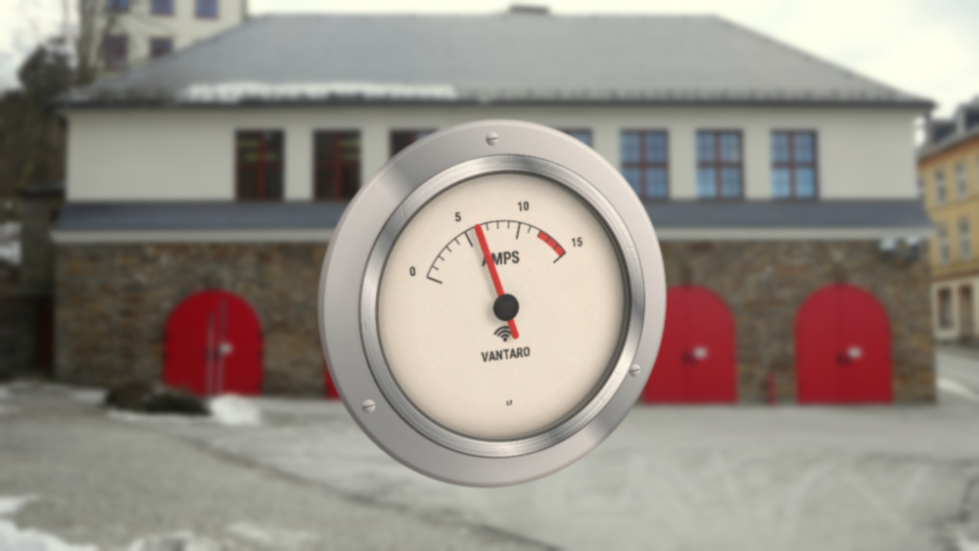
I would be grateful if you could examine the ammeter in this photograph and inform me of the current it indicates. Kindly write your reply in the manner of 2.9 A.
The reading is 6 A
